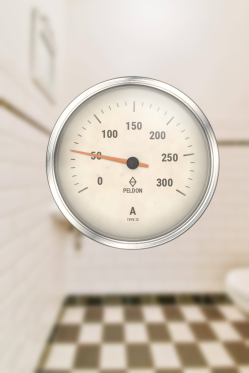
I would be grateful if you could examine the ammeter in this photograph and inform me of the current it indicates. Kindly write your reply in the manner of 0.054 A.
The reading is 50 A
